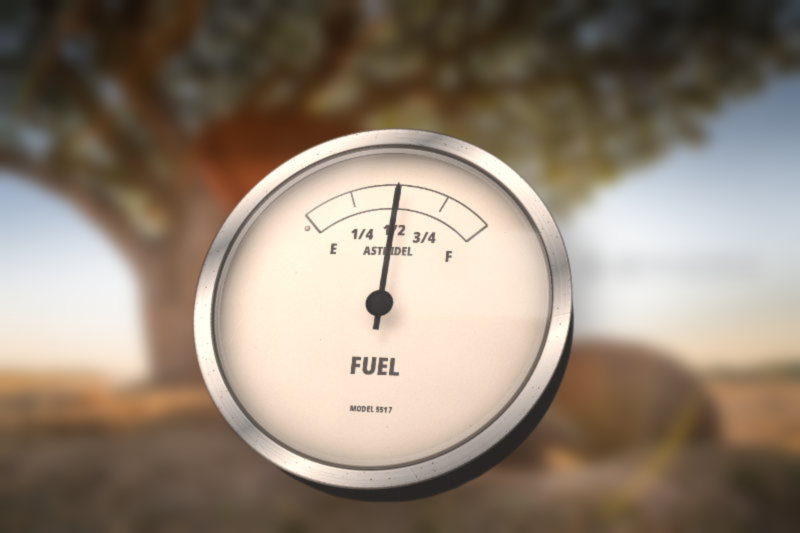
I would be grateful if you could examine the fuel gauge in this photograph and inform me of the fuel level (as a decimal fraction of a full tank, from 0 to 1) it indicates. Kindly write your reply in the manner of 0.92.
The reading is 0.5
